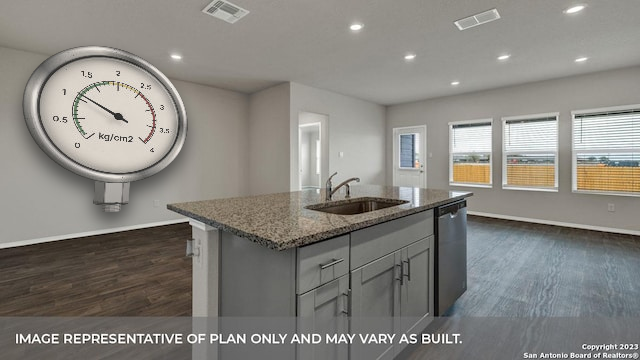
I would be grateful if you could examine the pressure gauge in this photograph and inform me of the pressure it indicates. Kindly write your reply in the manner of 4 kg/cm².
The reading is 1.1 kg/cm²
